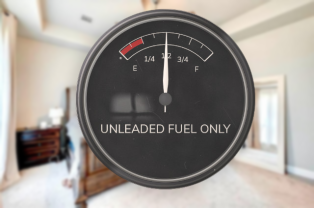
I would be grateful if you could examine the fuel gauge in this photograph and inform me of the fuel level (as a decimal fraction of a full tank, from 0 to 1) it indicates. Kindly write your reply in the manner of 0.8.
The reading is 0.5
